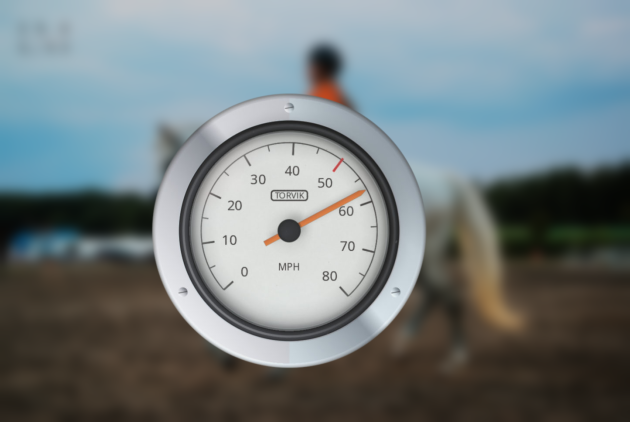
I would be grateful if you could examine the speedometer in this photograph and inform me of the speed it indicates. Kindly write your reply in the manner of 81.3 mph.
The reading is 57.5 mph
